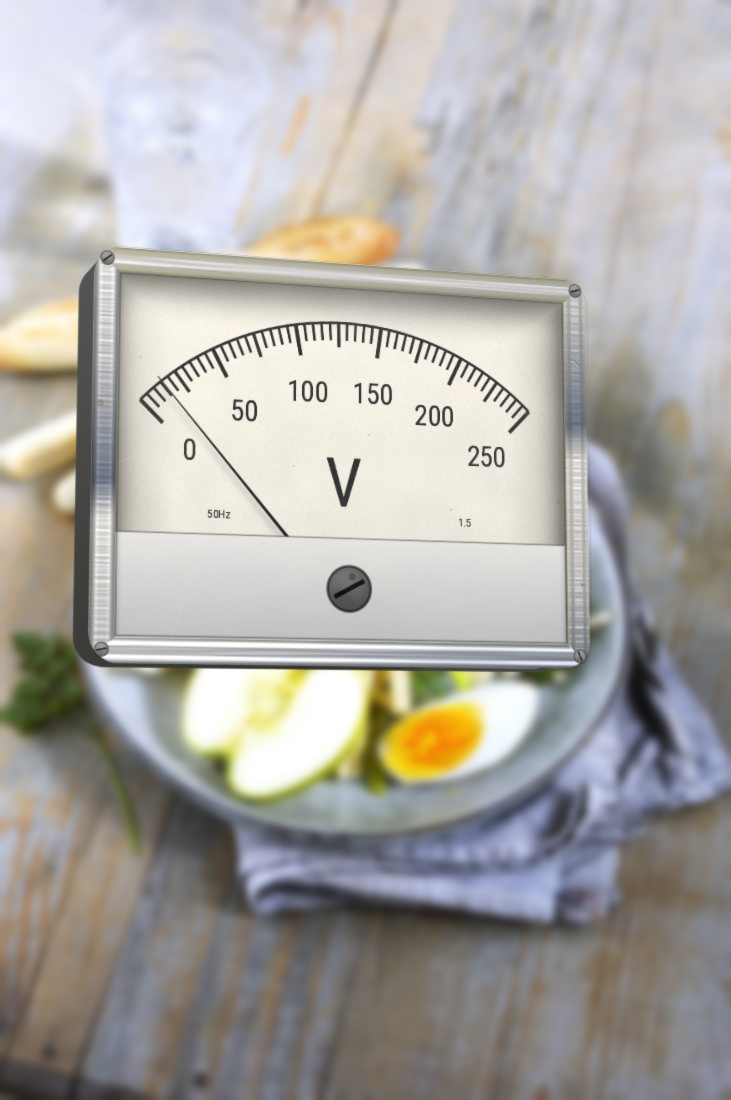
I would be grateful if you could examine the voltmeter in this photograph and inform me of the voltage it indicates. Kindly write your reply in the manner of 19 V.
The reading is 15 V
